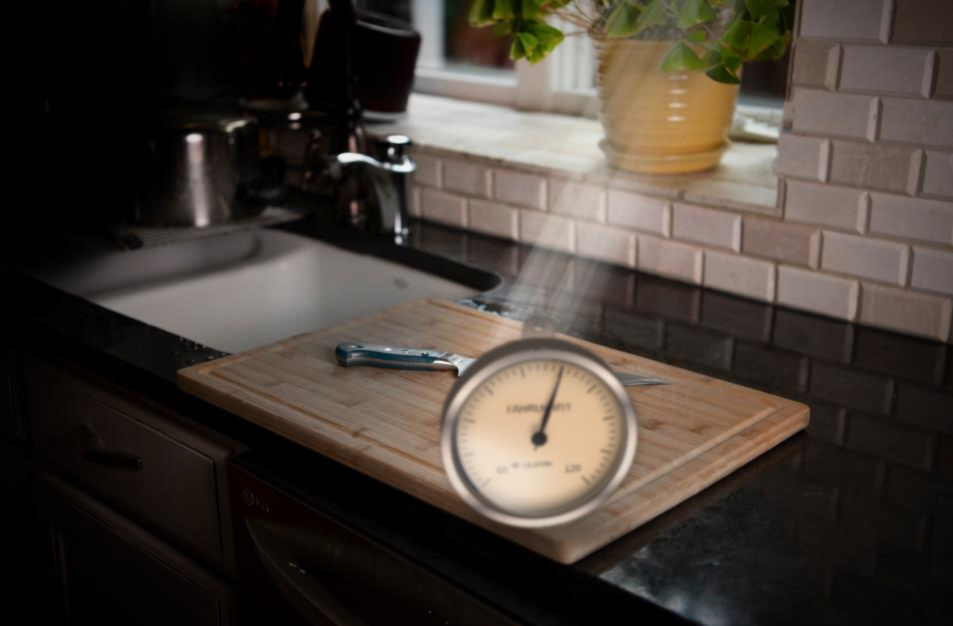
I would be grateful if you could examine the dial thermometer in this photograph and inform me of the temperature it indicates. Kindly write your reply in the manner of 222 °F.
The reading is 40 °F
